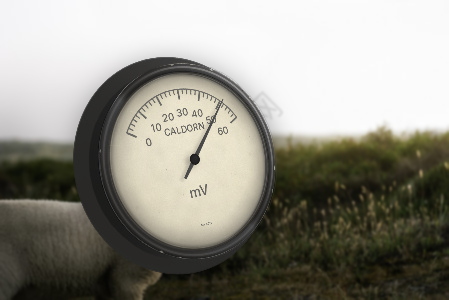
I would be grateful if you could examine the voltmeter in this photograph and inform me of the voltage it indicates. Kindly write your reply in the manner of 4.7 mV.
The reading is 50 mV
